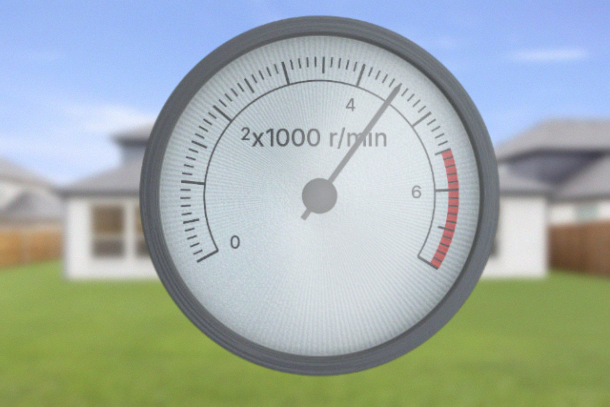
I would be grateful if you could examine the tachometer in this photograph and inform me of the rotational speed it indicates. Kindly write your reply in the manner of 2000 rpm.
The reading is 4500 rpm
